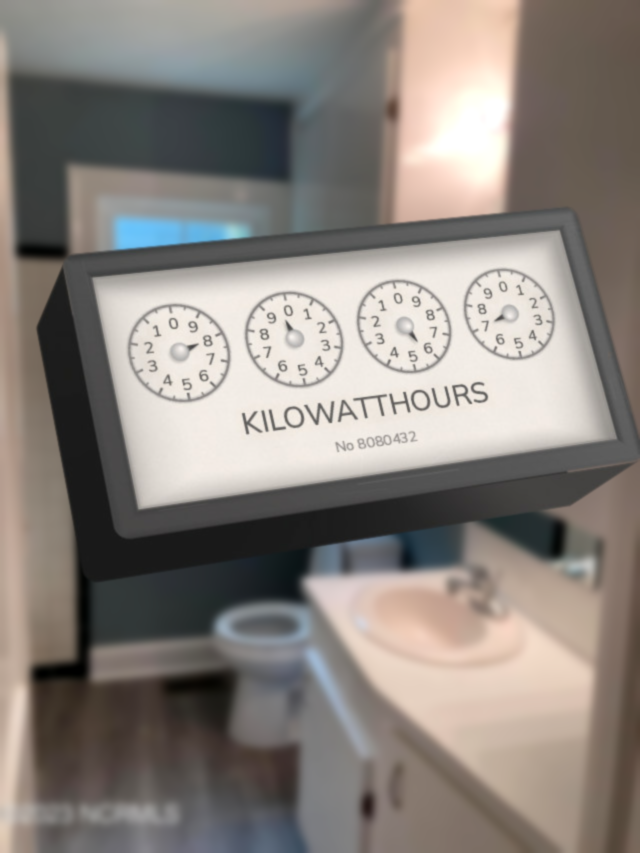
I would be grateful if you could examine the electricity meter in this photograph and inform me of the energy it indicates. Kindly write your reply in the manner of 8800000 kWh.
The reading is 7957 kWh
